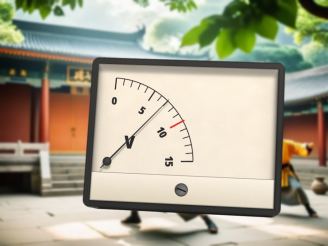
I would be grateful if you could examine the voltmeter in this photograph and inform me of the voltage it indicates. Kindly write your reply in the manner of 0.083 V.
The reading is 7 V
